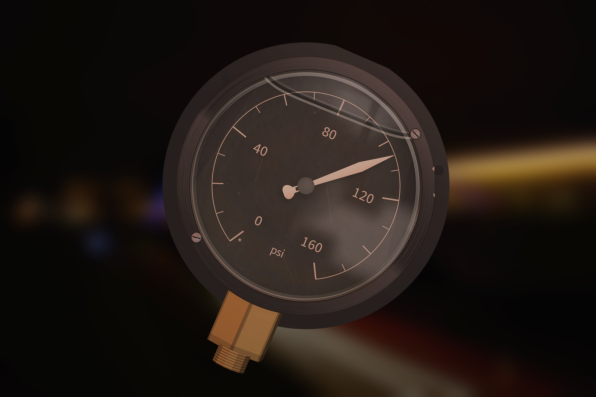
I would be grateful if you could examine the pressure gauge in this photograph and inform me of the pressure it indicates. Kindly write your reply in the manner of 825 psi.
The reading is 105 psi
